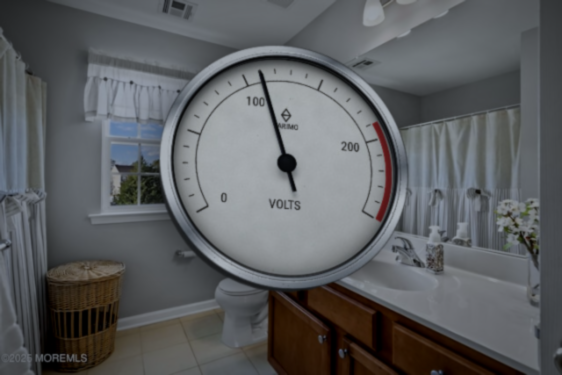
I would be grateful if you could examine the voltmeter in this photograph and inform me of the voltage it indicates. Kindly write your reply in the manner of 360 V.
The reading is 110 V
